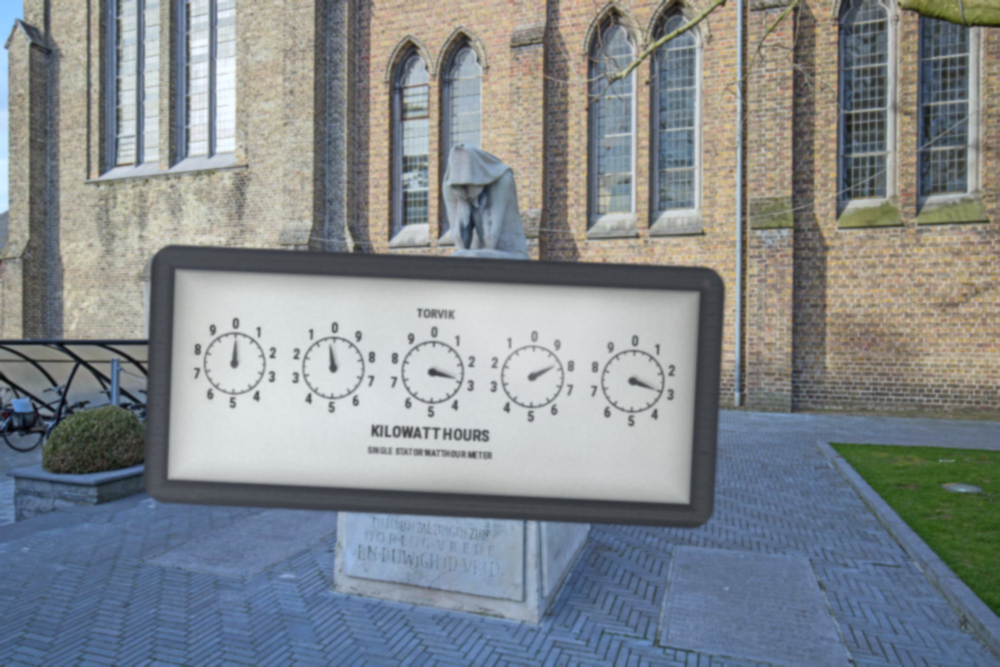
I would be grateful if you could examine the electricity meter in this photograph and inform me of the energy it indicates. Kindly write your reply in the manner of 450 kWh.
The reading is 283 kWh
